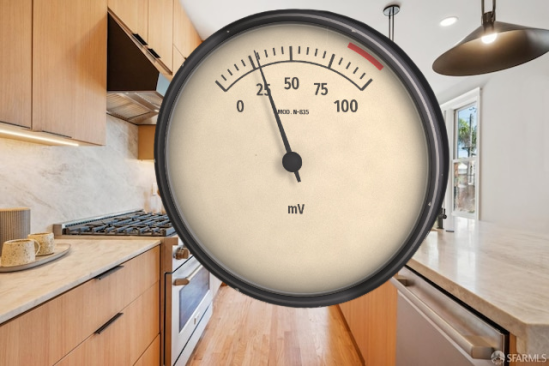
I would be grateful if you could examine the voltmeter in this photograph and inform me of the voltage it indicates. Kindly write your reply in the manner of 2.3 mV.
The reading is 30 mV
